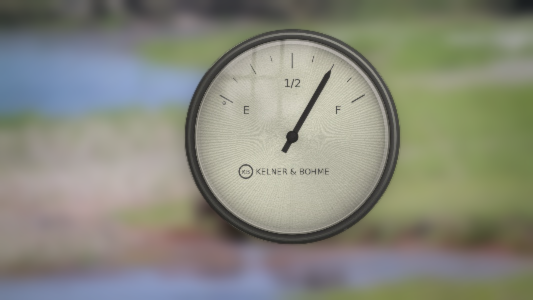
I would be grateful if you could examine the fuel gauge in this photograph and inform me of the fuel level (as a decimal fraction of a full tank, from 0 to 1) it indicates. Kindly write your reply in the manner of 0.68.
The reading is 0.75
